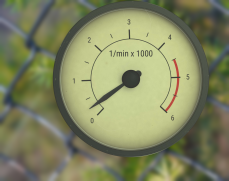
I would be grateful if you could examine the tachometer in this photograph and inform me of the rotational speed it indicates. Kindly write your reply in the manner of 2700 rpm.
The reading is 250 rpm
